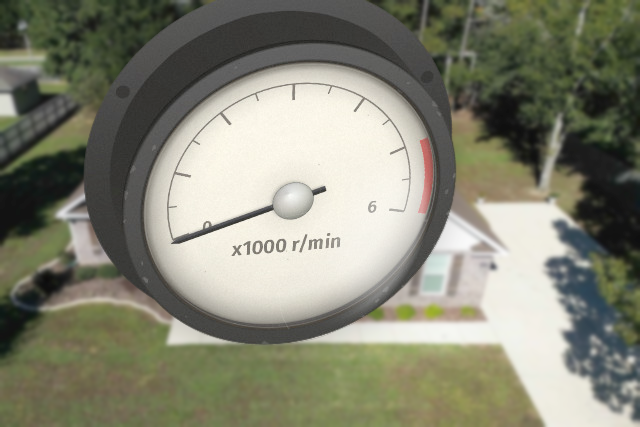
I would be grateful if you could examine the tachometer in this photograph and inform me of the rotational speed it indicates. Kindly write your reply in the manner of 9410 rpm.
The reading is 0 rpm
